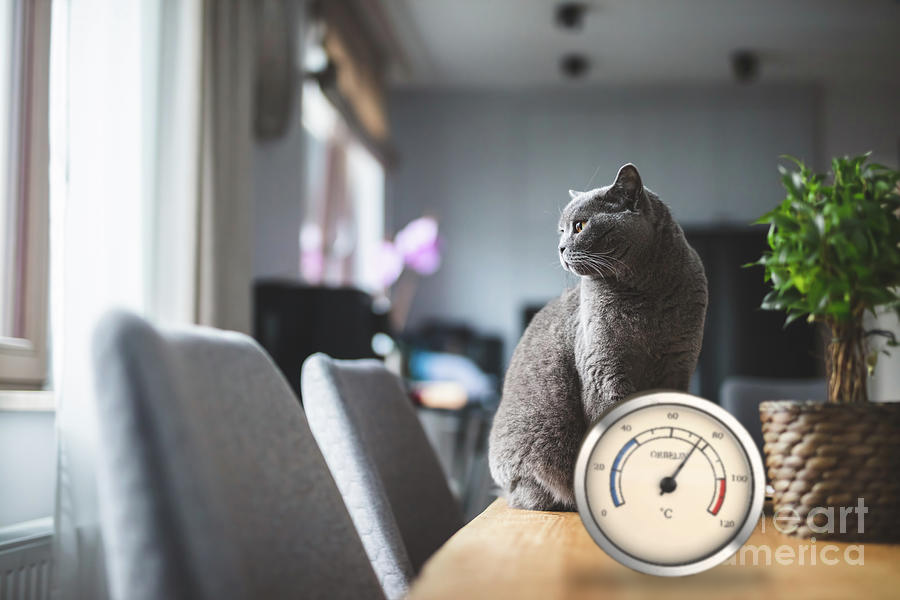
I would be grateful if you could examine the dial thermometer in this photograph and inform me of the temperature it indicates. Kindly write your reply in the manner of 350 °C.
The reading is 75 °C
